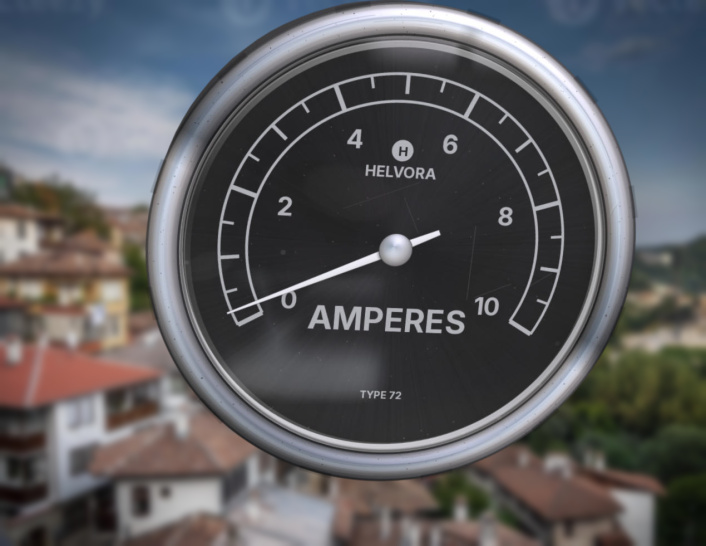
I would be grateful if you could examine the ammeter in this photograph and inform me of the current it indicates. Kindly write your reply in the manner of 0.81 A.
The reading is 0.25 A
